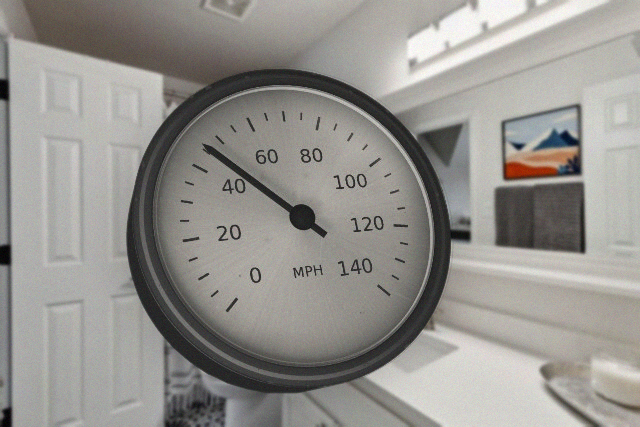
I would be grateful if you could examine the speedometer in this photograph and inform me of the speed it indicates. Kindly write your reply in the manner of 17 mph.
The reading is 45 mph
